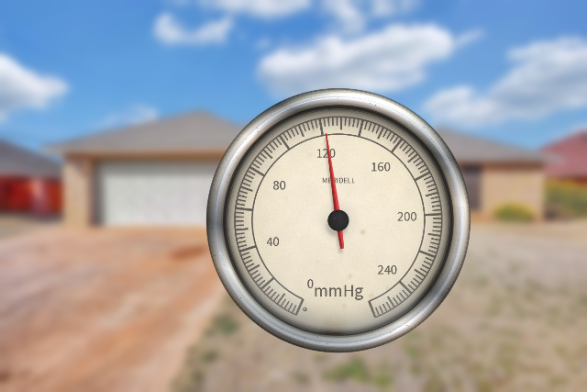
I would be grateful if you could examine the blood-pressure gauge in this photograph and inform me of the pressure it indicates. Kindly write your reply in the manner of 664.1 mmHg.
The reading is 122 mmHg
